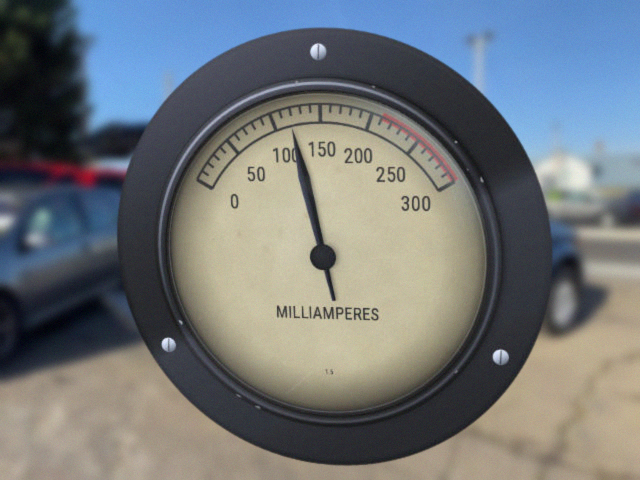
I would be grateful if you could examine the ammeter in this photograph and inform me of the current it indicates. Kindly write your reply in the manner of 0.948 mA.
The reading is 120 mA
